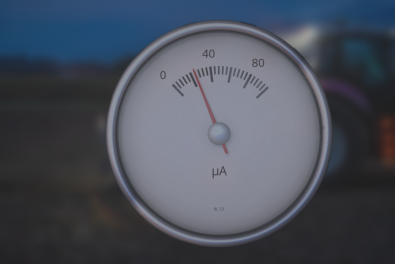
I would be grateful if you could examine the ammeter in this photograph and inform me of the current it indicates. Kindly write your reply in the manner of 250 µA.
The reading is 24 µA
